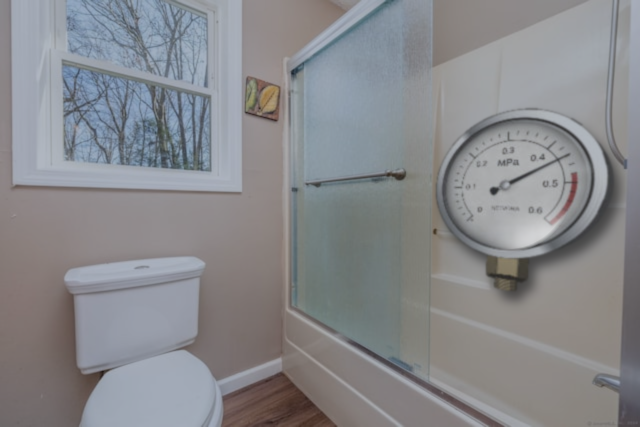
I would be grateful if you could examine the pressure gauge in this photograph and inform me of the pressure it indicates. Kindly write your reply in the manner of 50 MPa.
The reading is 0.44 MPa
